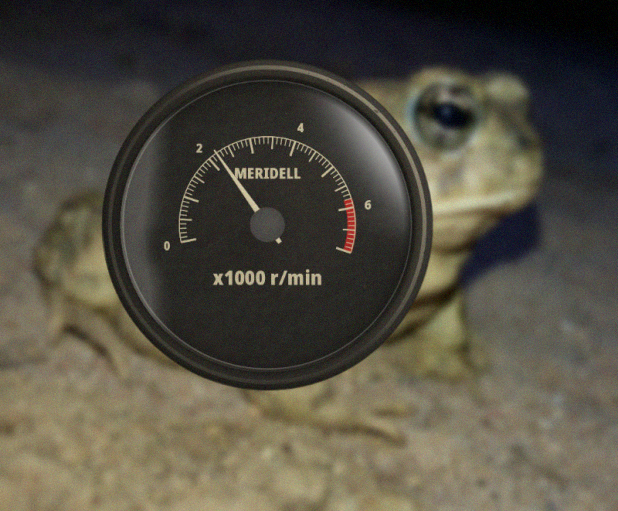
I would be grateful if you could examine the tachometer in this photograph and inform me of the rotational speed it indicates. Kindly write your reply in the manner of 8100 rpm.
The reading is 2200 rpm
